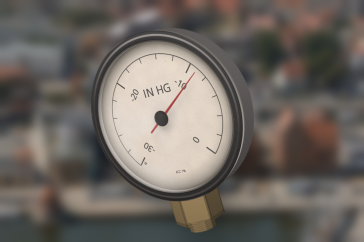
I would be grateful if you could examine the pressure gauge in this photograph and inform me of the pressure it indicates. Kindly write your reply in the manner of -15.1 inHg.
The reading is -9 inHg
